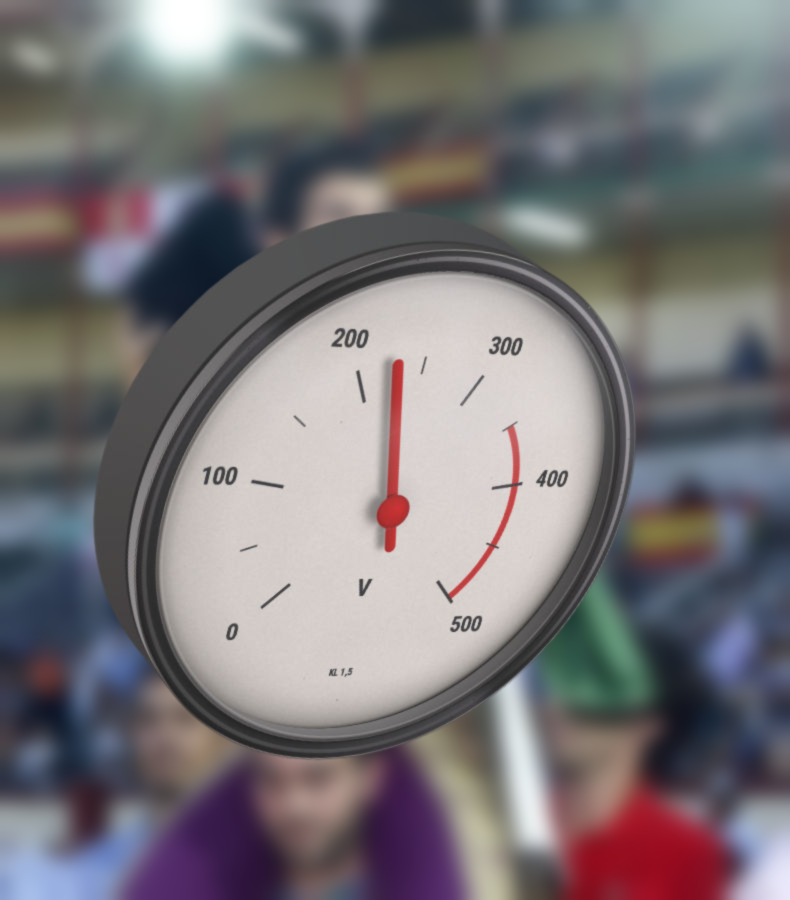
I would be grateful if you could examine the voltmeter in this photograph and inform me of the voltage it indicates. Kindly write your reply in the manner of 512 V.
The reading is 225 V
